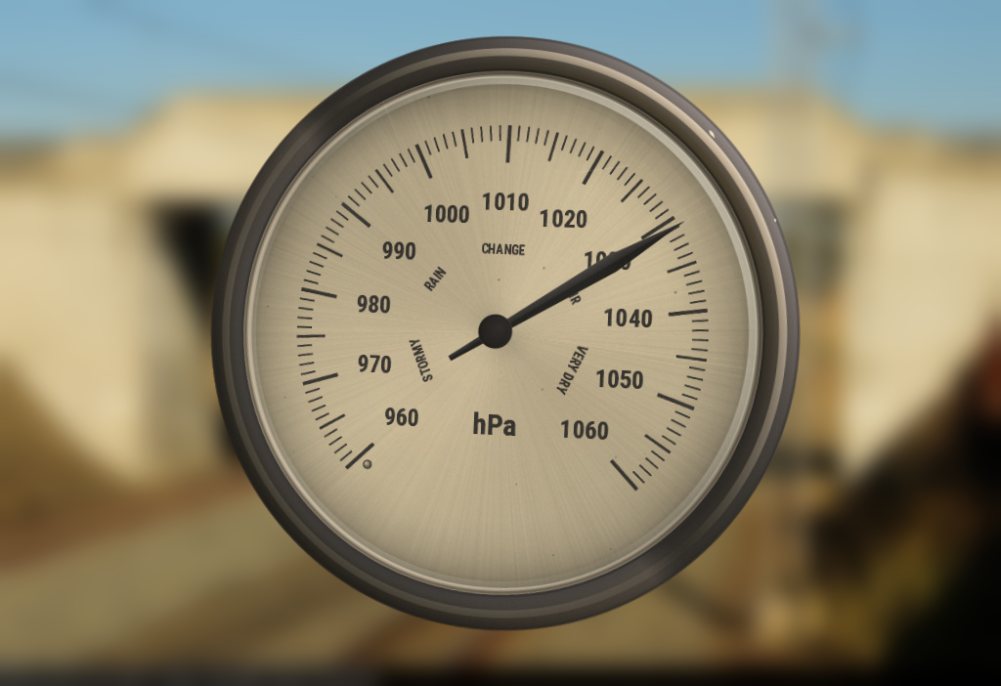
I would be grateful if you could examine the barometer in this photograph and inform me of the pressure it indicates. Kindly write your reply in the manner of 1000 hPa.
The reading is 1031 hPa
